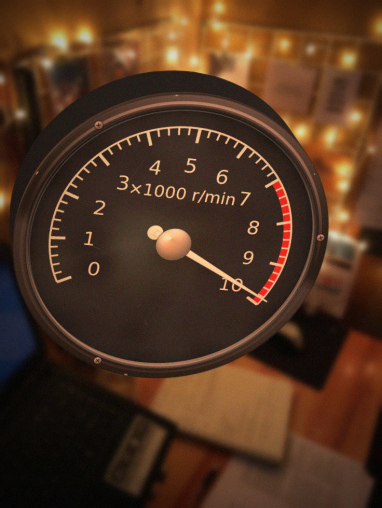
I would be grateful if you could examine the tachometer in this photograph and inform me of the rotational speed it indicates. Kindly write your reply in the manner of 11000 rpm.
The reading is 9800 rpm
